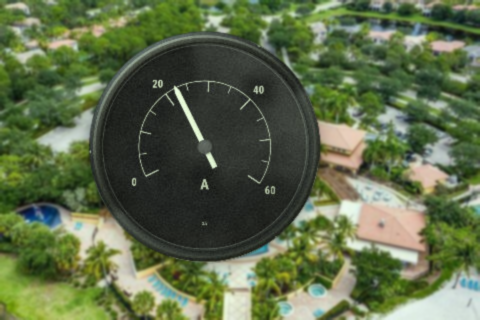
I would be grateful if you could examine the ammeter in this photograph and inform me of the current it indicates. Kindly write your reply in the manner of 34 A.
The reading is 22.5 A
